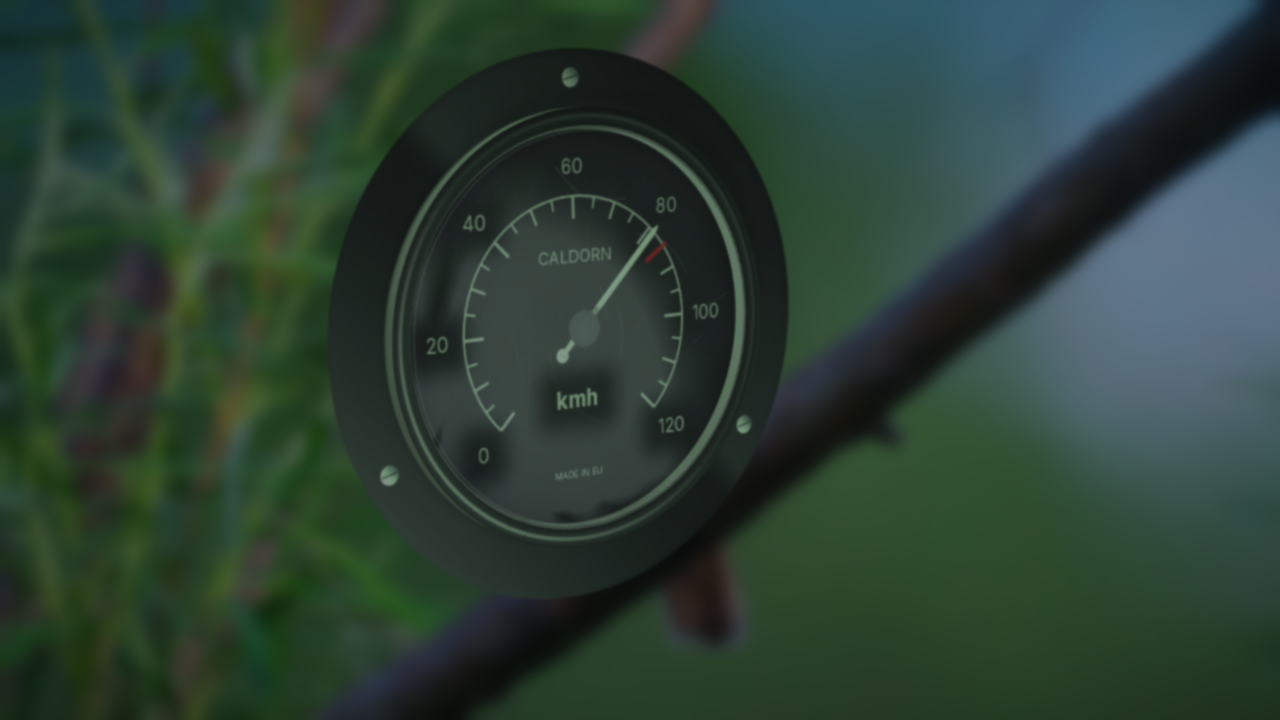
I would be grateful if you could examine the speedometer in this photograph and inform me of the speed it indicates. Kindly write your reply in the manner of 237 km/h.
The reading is 80 km/h
